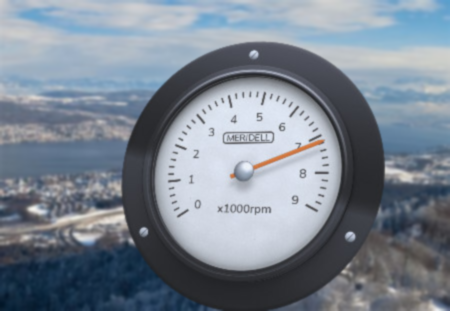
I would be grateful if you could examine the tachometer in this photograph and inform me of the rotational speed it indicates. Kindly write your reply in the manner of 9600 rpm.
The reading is 7200 rpm
